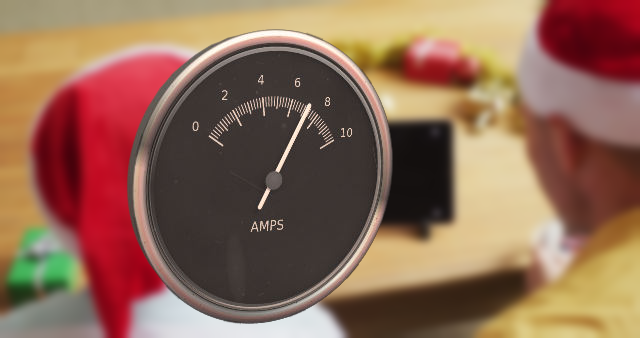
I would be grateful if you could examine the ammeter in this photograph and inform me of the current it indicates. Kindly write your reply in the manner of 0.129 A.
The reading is 7 A
